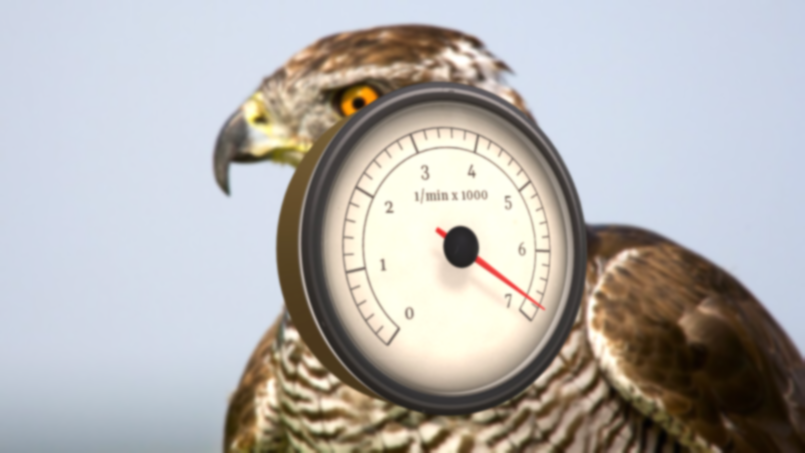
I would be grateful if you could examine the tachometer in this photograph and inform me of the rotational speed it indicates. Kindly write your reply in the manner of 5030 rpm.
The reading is 6800 rpm
